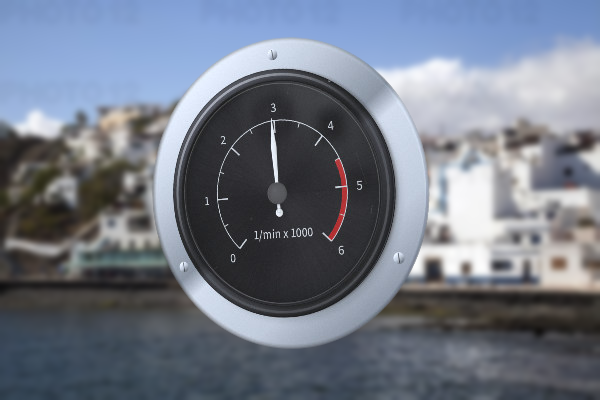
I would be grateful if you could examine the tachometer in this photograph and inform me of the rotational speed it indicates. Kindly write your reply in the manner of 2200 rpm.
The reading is 3000 rpm
